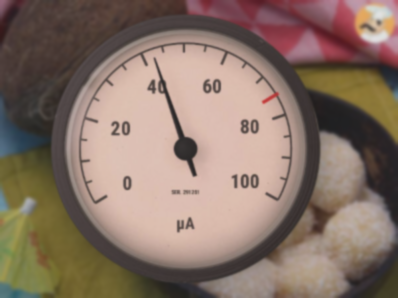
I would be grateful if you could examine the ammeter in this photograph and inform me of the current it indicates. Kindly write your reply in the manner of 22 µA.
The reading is 42.5 µA
